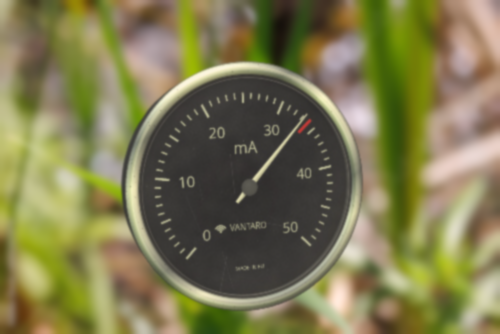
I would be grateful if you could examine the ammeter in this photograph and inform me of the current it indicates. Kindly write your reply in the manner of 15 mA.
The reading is 33 mA
